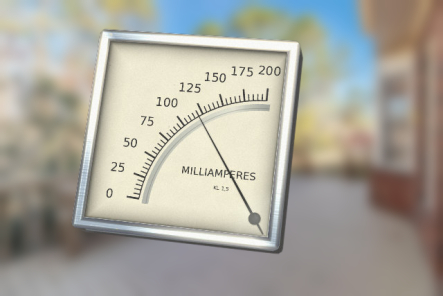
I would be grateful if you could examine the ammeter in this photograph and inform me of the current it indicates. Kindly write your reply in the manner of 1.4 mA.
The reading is 120 mA
